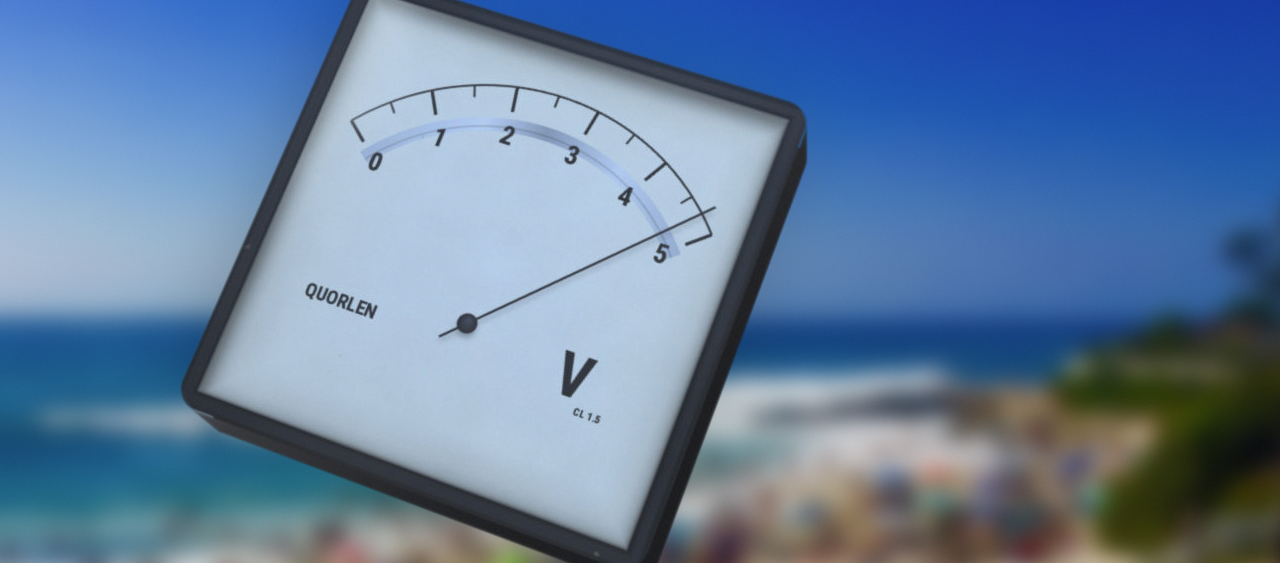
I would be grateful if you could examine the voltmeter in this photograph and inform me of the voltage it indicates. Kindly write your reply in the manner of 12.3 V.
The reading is 4.75 V
